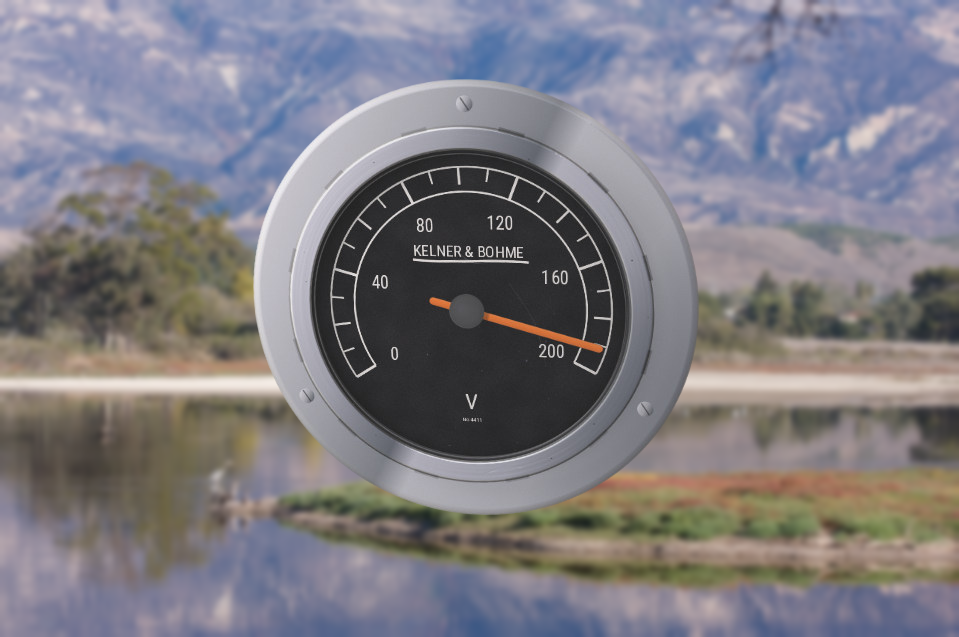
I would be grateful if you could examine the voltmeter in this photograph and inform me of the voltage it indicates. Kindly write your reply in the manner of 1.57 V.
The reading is 190 V
